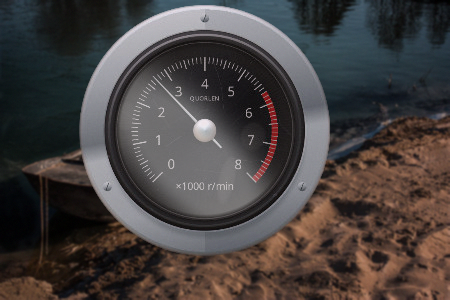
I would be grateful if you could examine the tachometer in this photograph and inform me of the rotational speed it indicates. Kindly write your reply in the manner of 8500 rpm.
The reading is 2700 rpm
